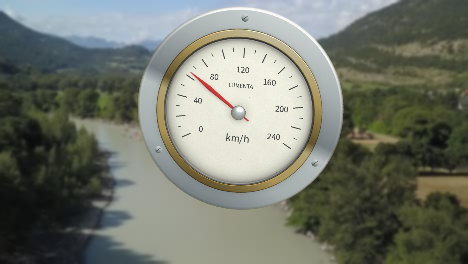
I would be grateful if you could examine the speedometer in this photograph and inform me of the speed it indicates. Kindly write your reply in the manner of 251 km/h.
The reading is 65 km/h
